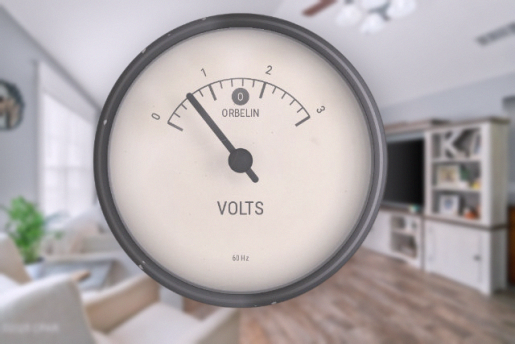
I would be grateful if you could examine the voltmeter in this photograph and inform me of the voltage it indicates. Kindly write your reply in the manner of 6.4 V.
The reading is 0.6 V
